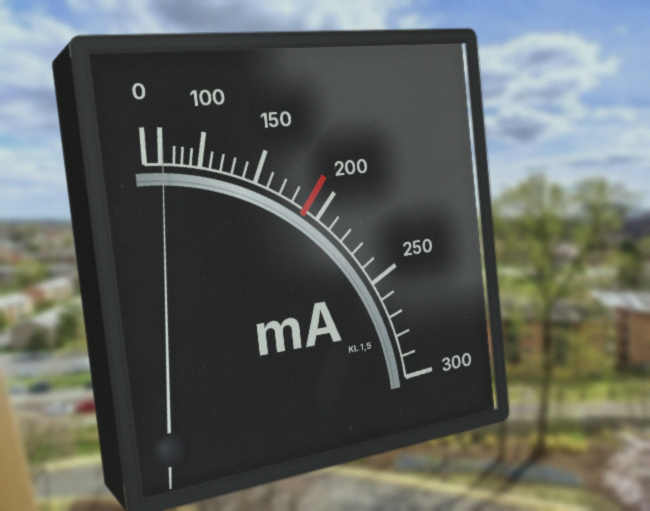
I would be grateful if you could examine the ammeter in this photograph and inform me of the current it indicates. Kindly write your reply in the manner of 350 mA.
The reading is 50 mA
